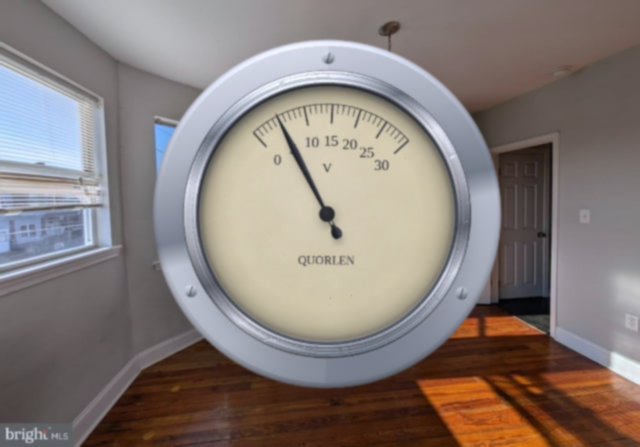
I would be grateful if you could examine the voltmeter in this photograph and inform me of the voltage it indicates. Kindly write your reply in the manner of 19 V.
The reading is 5 V
